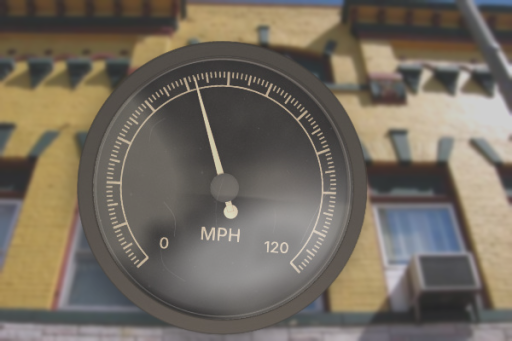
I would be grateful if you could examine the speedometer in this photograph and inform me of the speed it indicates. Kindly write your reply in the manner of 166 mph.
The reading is 52 mph
